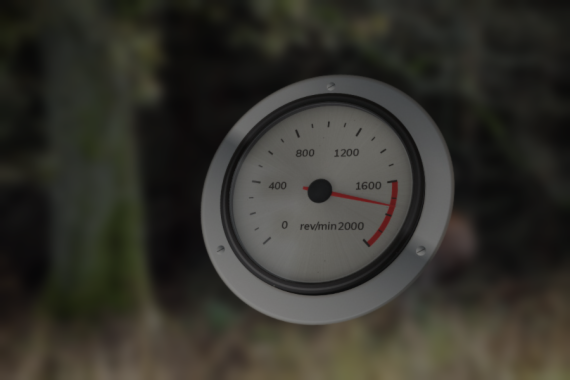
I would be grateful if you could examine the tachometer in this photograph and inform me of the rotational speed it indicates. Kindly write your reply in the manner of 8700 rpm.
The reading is 1750 rpm
